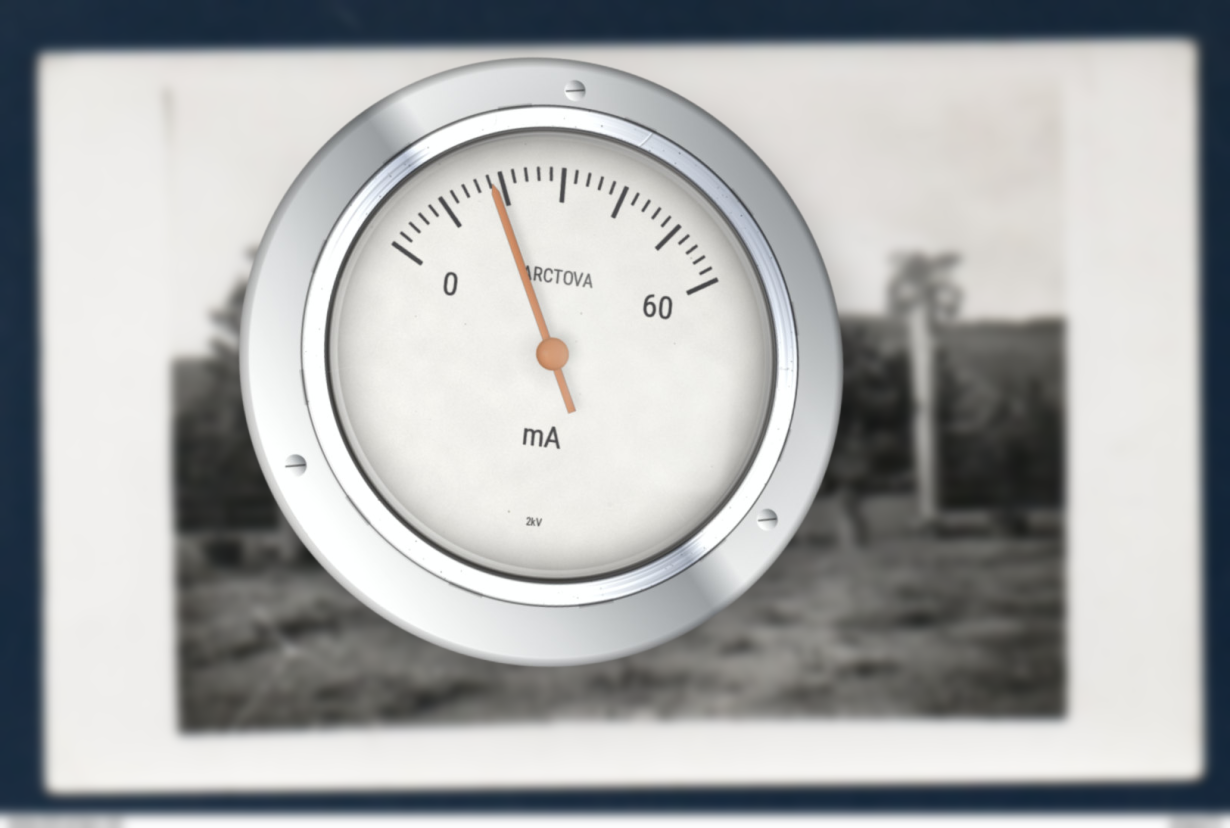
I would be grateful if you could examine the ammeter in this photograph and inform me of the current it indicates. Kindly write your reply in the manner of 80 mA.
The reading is 18 mA
